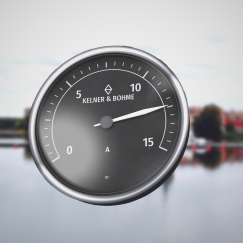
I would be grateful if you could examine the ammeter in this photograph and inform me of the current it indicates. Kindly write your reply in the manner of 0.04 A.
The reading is 12.5 A
